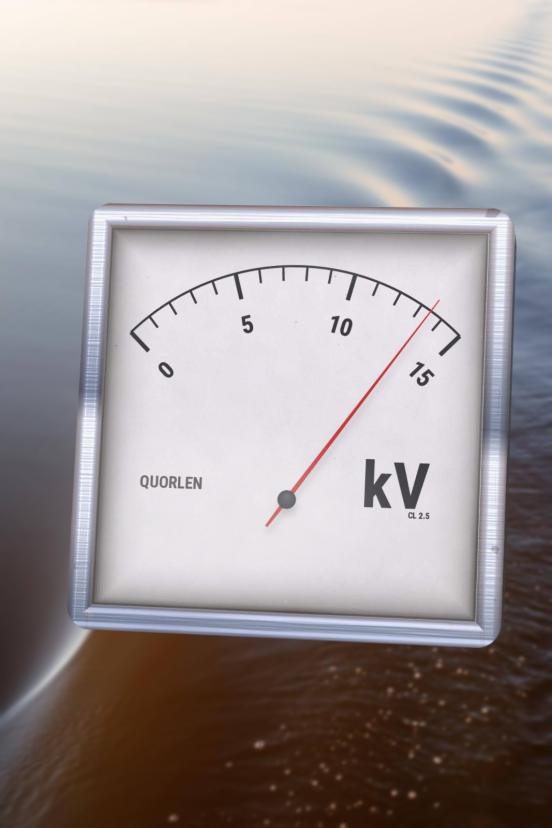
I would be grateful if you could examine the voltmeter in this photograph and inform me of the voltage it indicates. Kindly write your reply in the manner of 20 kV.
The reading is 13.5 kV
